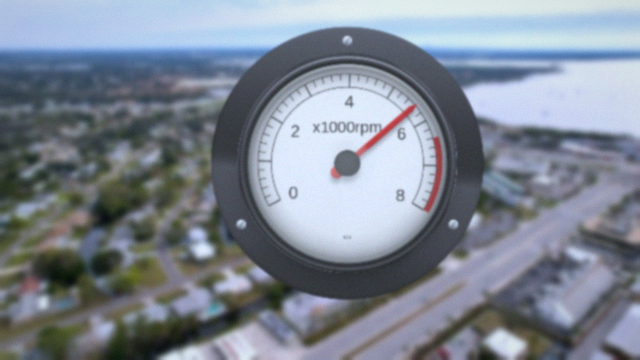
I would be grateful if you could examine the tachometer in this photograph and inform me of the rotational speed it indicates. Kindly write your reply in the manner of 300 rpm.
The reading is 5600 rpm
